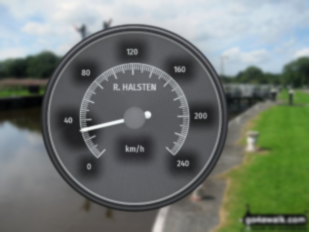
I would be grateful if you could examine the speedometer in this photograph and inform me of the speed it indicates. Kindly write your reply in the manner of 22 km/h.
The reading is 30 km/h
